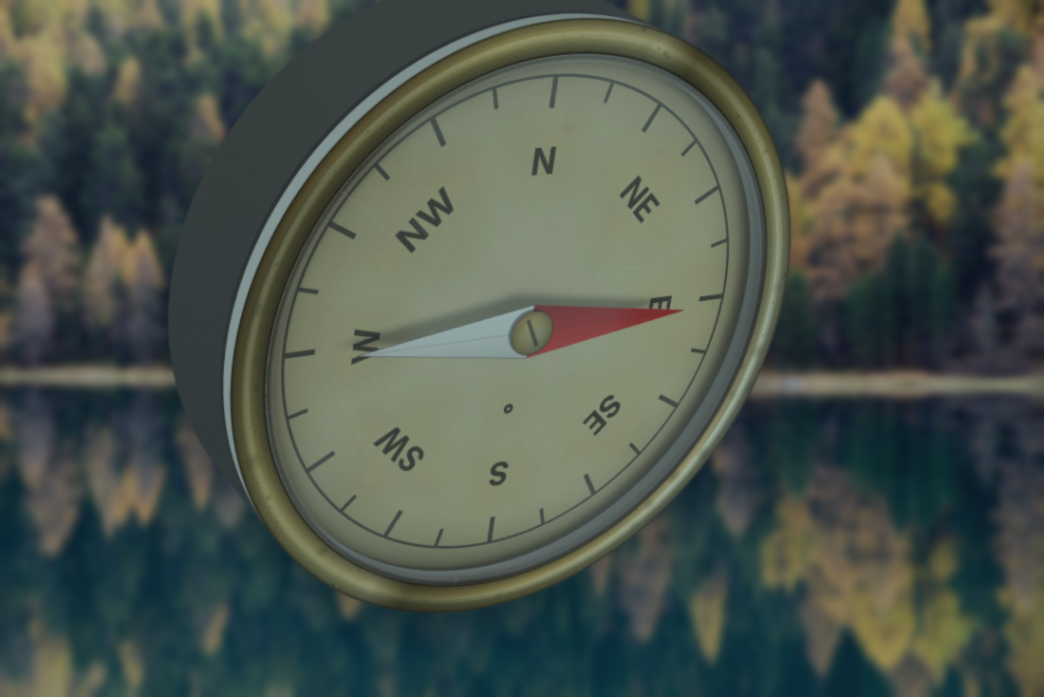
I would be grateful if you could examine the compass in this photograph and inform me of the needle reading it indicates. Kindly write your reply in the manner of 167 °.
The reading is 90 °
